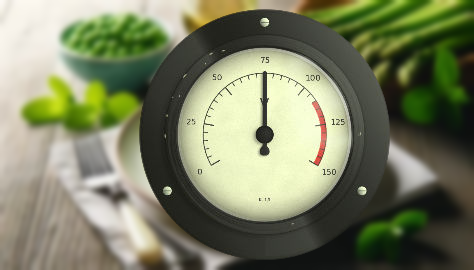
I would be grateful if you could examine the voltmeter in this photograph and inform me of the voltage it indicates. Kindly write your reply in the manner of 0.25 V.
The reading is 75 V
